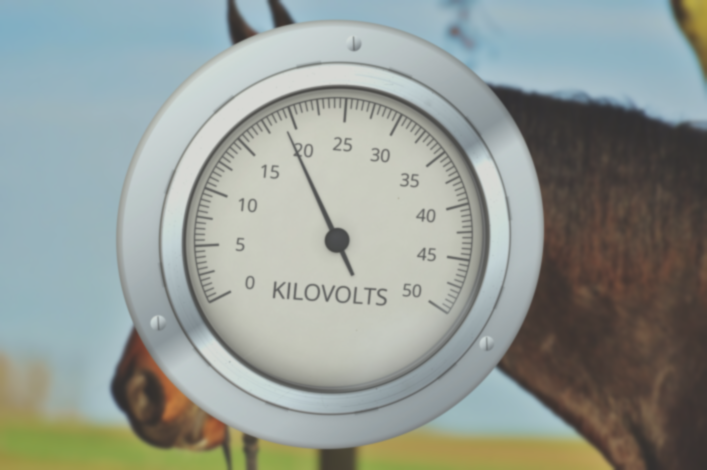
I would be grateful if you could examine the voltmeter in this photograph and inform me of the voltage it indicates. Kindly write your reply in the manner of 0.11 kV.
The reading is 19 kV
